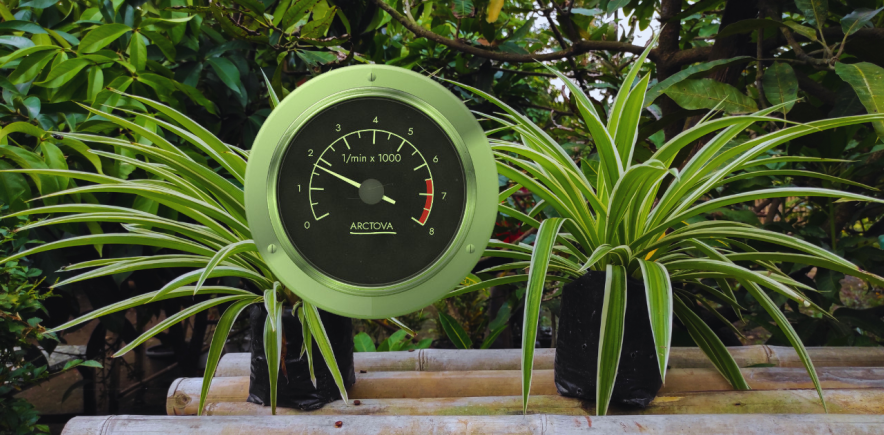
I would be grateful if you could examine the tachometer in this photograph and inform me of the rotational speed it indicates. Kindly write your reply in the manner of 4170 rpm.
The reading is 1750 rpm
